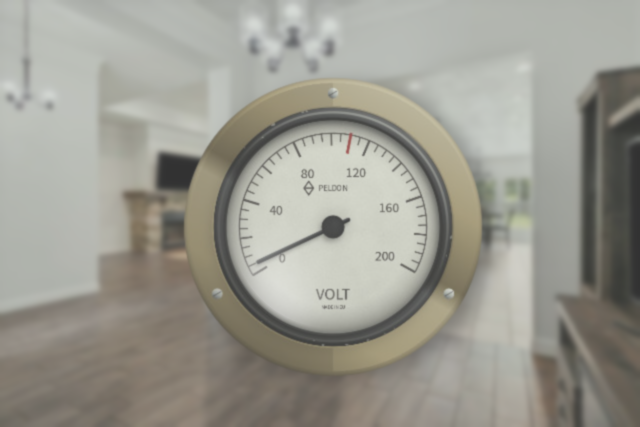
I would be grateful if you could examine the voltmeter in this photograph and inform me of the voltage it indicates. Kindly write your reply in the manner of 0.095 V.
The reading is 5 V
